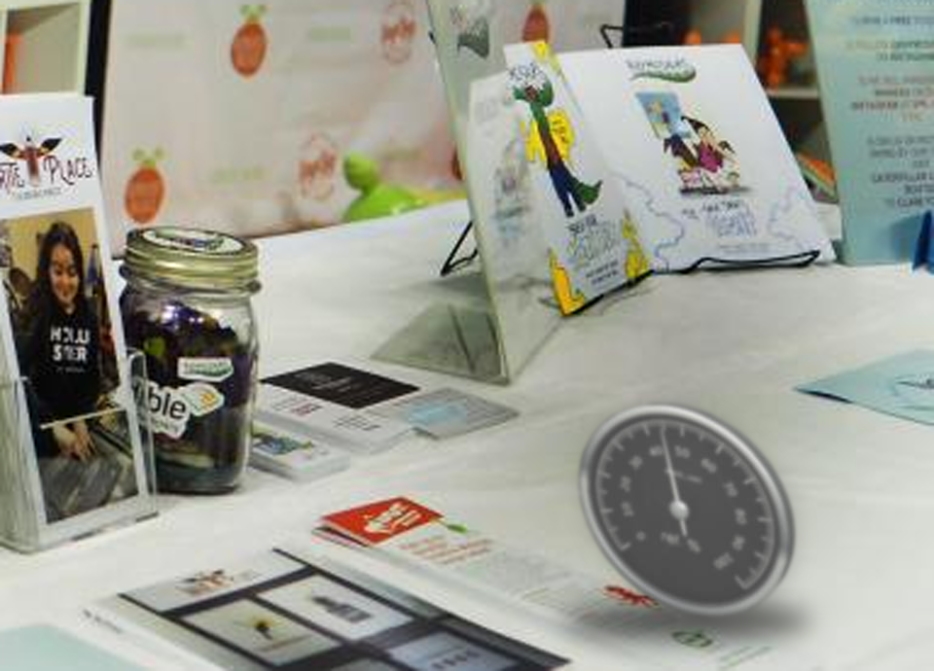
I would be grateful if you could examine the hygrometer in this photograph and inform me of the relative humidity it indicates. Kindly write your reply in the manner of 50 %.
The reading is 45 %
